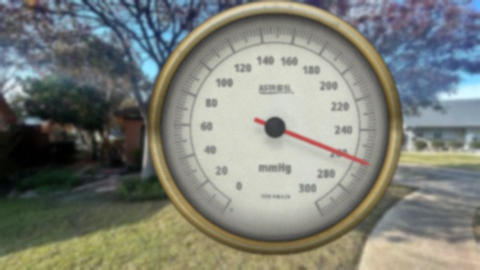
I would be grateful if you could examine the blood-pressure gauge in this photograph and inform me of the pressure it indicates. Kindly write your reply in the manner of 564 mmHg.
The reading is 260 mmHg
